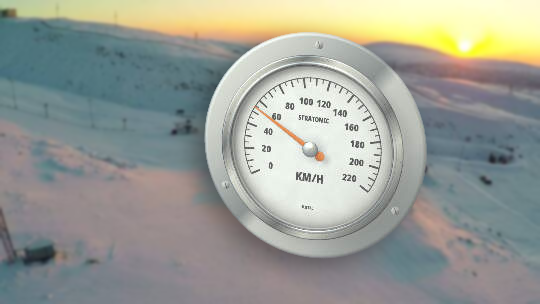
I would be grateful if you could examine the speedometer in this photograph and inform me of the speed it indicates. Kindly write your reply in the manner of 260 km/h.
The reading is 55 km/h
